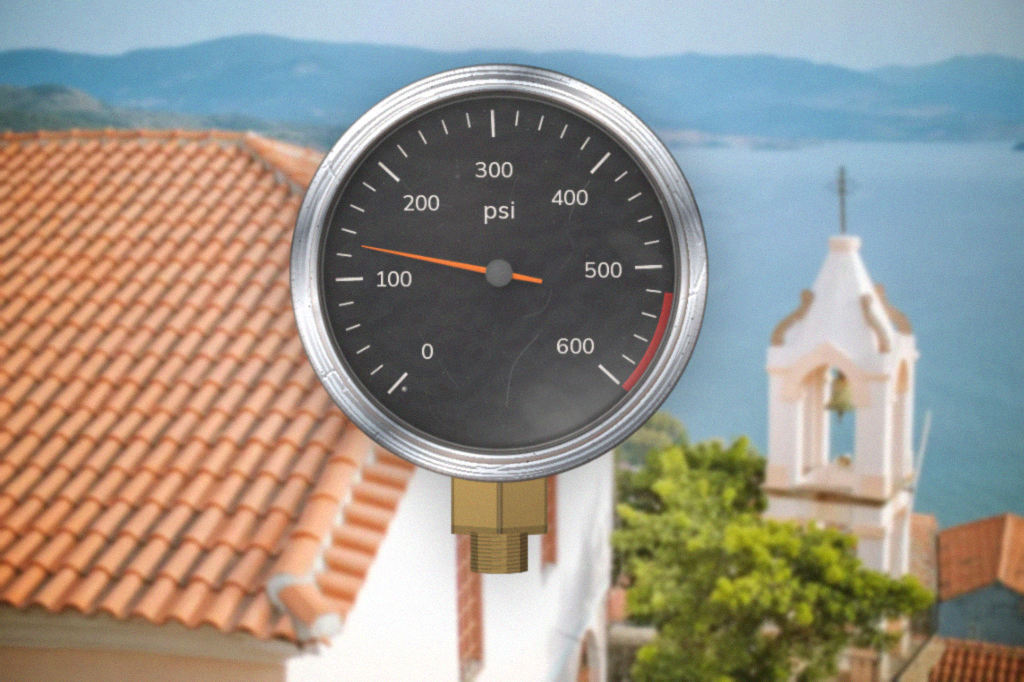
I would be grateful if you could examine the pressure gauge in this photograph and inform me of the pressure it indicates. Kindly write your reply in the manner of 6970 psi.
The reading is 130 psi
